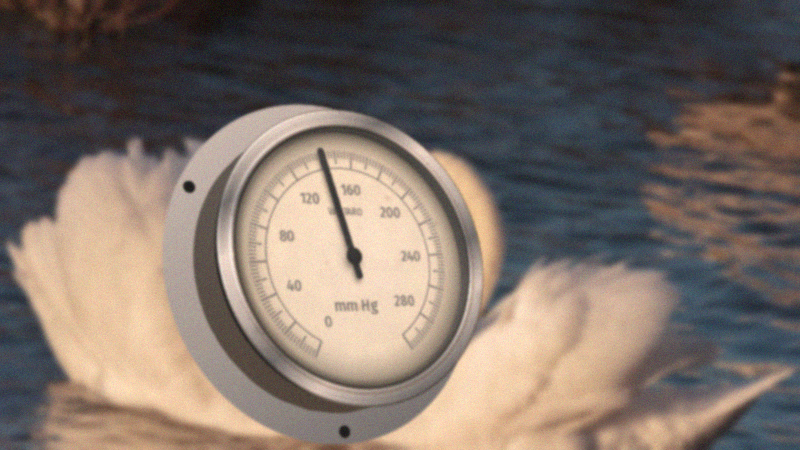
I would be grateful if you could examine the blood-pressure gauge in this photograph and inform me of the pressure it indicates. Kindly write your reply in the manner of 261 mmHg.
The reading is 140 mmHg
